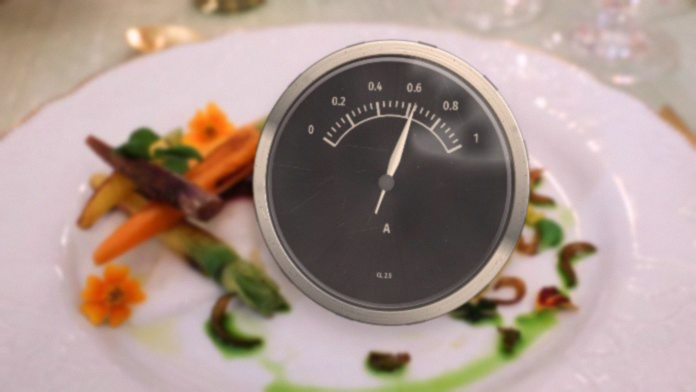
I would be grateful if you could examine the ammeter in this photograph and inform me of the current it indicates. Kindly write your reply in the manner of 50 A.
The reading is 0.64 A
